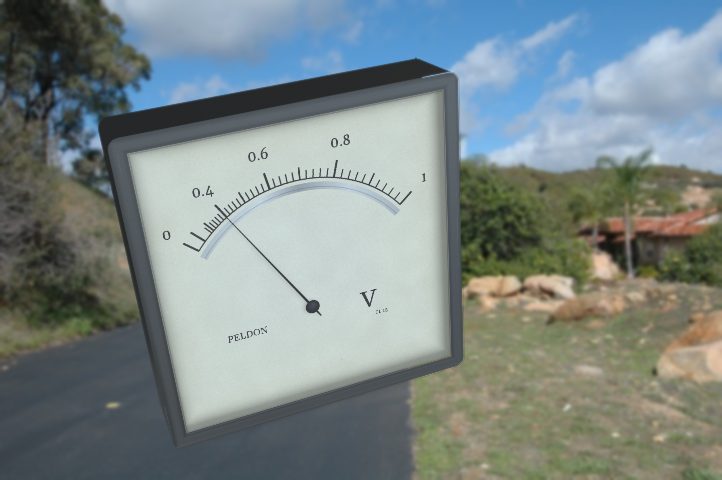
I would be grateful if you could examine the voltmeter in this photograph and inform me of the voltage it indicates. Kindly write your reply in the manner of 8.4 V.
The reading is 0.4 V
